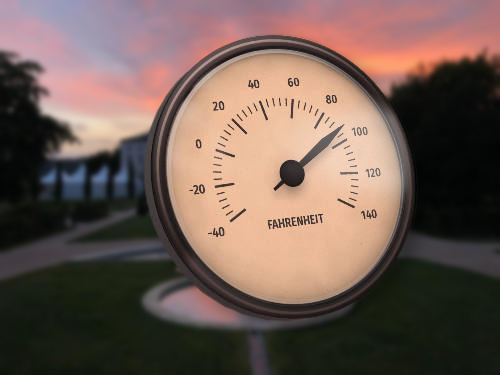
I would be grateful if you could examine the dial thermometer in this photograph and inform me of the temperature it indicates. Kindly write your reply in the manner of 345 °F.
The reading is 92 °F
